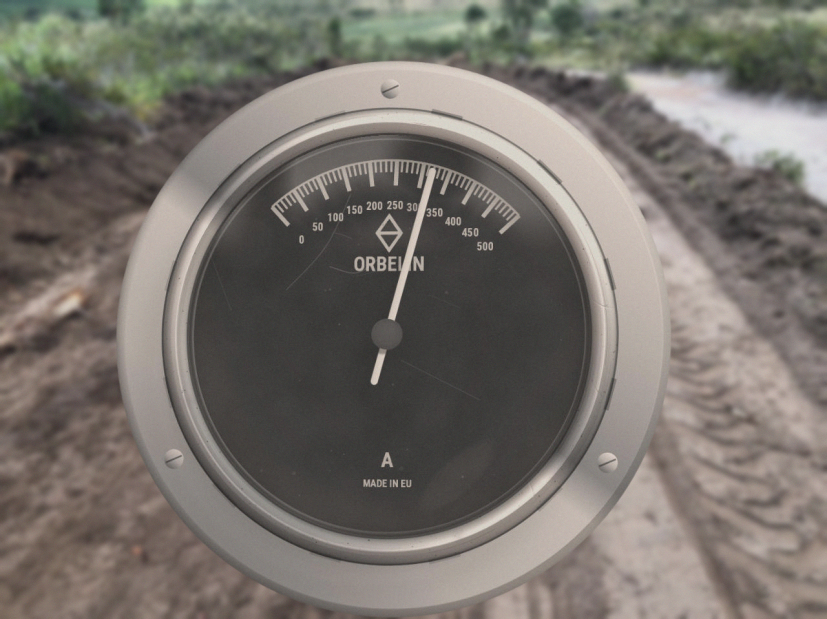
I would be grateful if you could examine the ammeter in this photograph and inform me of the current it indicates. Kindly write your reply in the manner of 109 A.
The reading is 320 A
